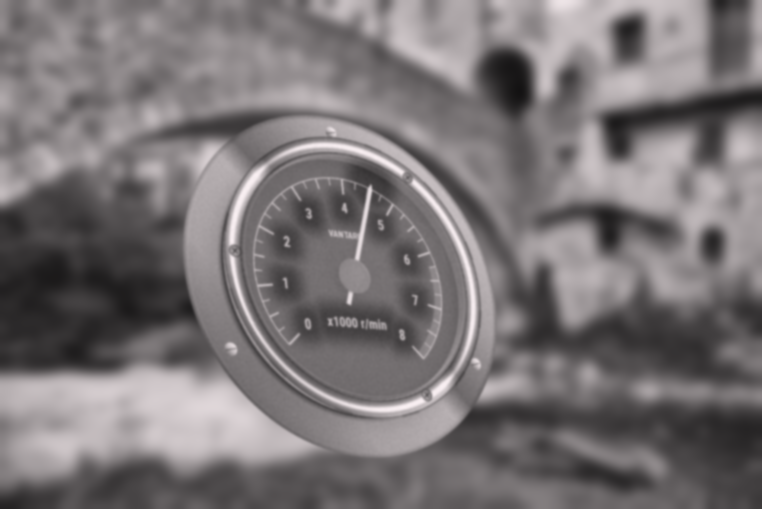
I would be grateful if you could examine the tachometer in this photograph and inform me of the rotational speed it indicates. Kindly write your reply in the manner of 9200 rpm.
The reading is 4500 rpm
